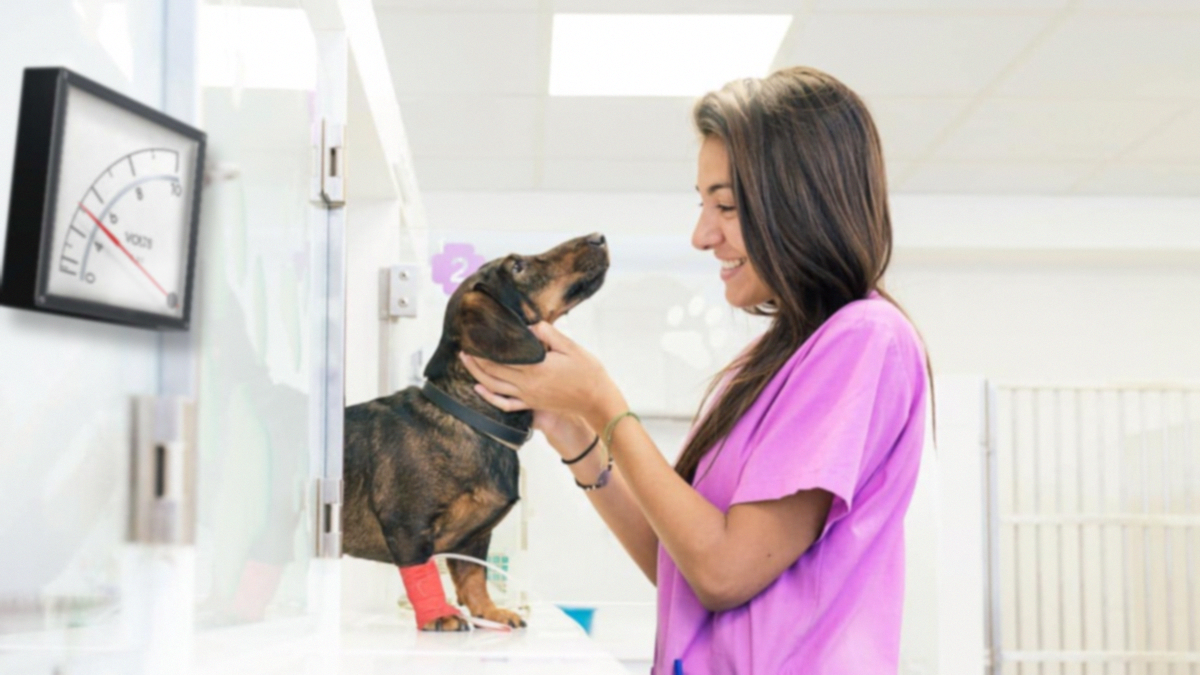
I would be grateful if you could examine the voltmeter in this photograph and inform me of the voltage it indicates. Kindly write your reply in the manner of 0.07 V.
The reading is 5 V
